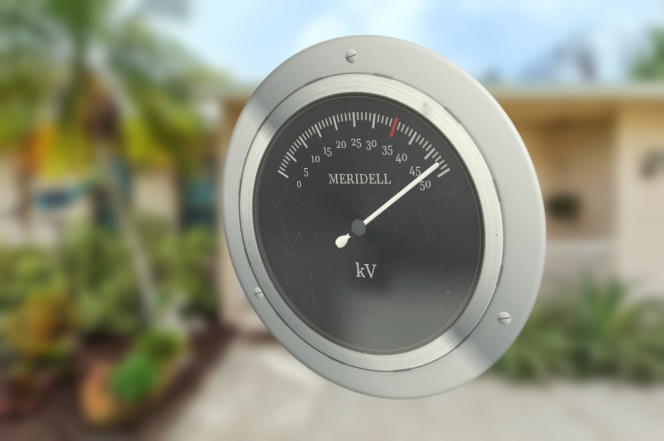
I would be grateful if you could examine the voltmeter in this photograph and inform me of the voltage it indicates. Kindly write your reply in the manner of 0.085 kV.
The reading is 48 kV
